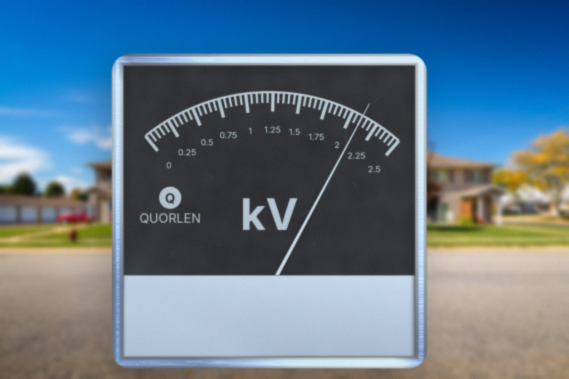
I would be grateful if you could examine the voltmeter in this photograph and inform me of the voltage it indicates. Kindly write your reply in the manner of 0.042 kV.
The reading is 2.1 kV
